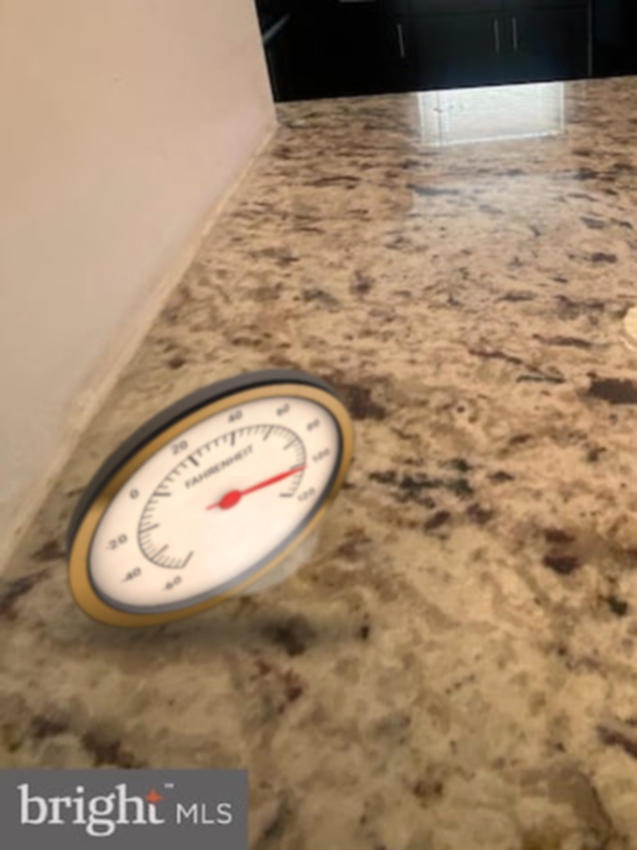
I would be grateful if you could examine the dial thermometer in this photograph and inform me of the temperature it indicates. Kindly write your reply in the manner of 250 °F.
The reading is 100 °F
